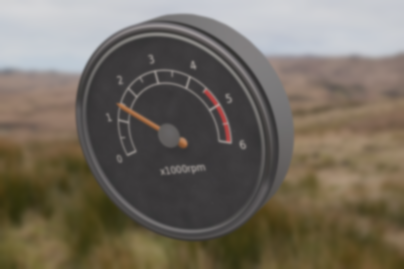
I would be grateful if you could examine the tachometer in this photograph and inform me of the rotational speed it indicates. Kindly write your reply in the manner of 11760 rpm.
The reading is 1500 rpm
